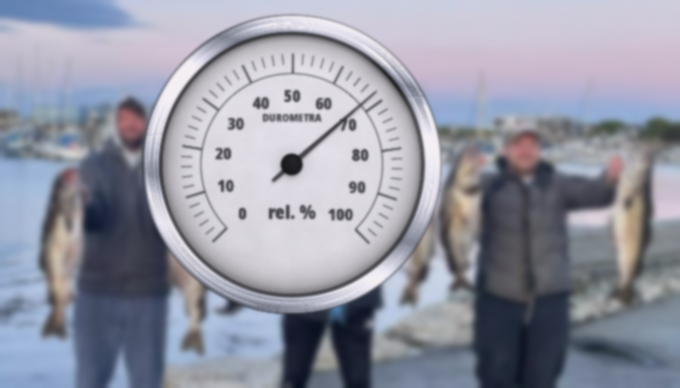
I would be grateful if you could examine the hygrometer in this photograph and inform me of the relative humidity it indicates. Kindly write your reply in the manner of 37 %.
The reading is 68 %
